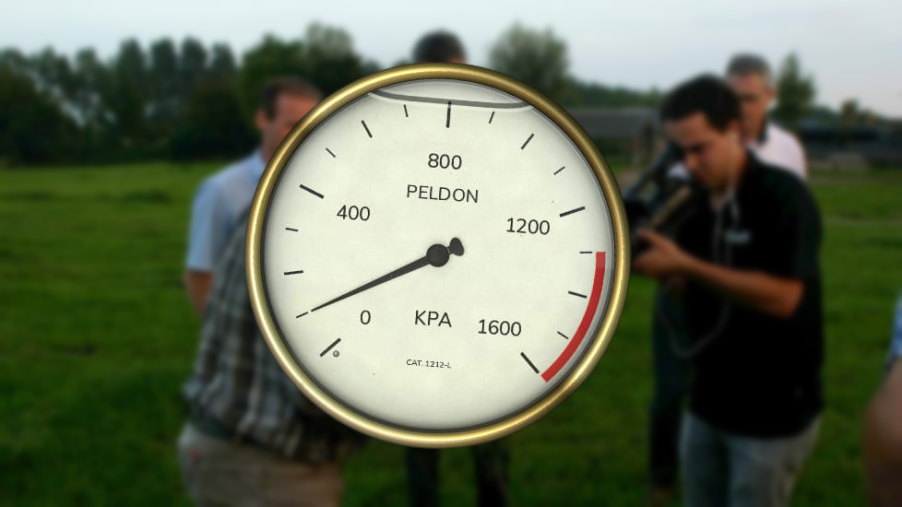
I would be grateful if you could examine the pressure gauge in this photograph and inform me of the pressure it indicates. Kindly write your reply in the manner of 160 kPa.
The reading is 100 kPa
